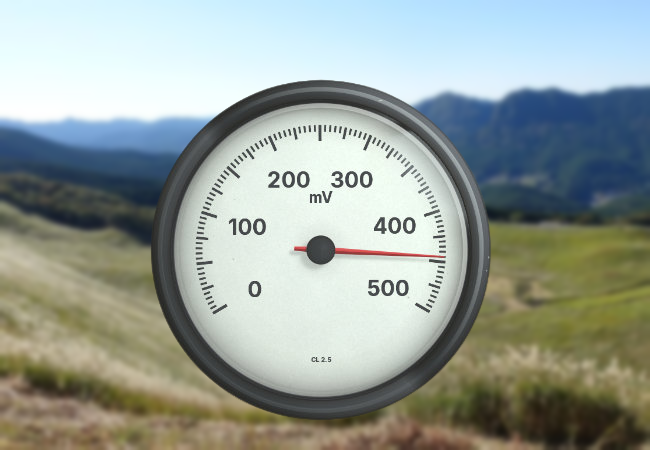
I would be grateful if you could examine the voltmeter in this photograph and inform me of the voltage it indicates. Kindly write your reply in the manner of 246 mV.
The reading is 445 mV
